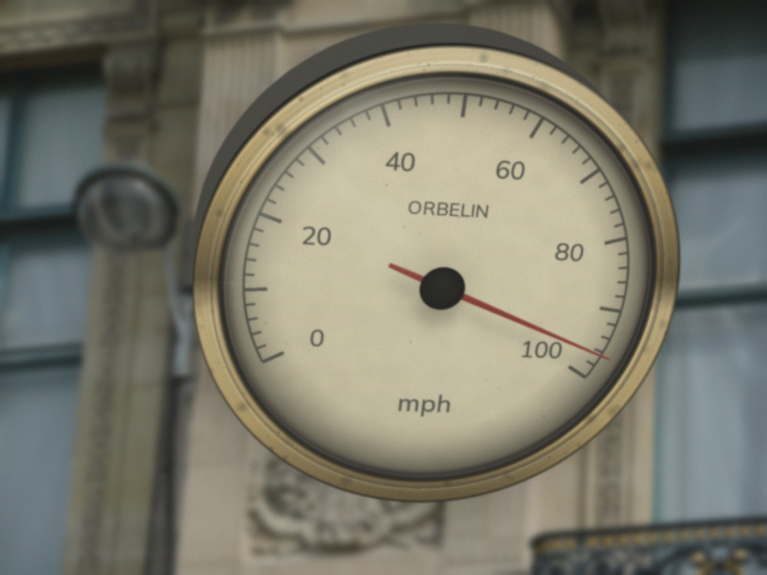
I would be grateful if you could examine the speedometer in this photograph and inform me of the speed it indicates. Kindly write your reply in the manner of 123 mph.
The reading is 96 mph
